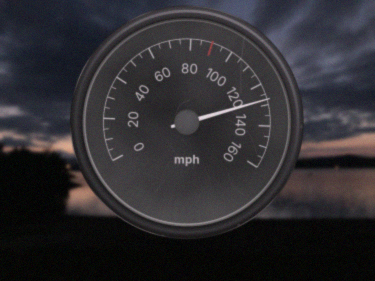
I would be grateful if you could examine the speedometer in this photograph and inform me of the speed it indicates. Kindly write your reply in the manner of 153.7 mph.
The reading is 127.5 mph
